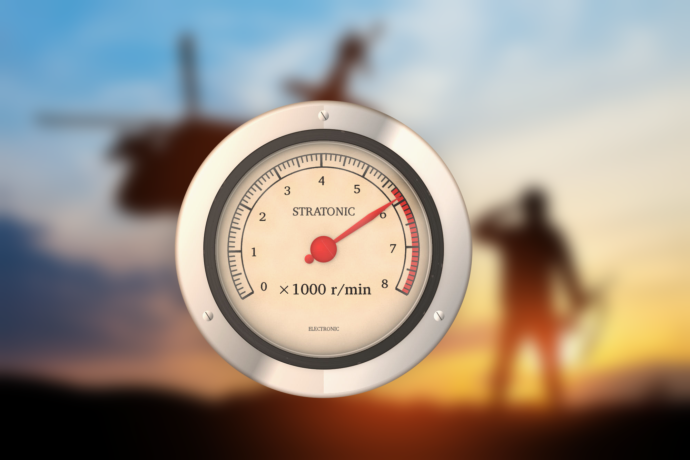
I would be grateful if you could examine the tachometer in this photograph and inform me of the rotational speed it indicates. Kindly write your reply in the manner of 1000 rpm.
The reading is 5900 rpm
